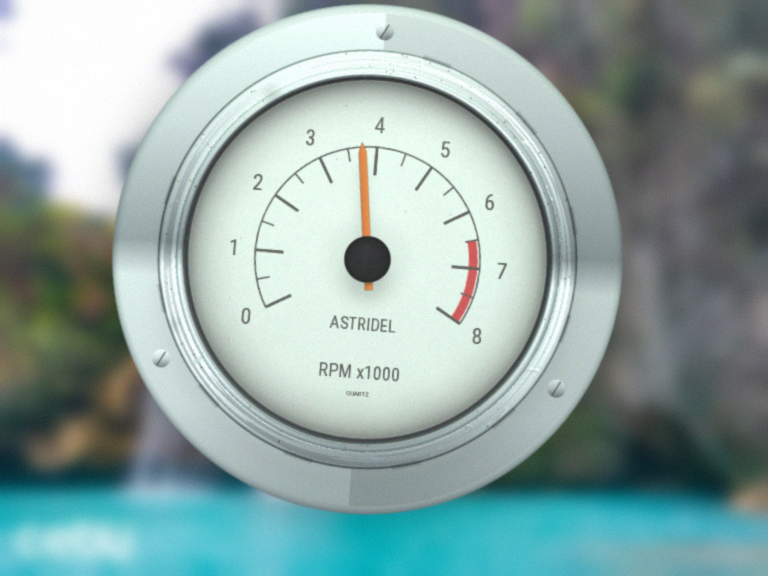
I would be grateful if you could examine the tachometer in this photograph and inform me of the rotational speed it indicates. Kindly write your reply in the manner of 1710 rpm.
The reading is 3750 rpm
